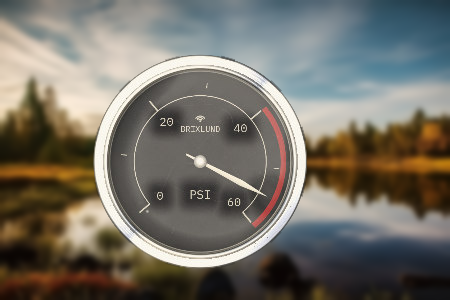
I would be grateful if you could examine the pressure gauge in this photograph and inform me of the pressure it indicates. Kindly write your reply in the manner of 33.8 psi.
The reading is 55 psi
